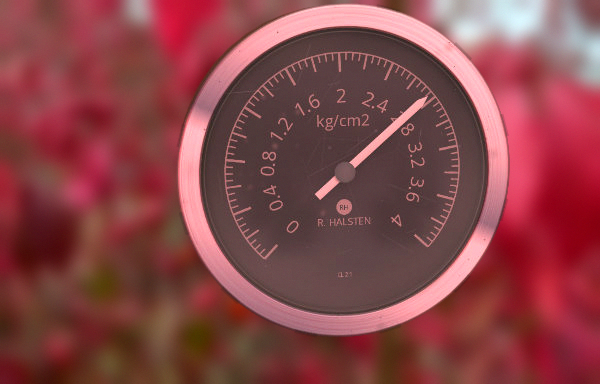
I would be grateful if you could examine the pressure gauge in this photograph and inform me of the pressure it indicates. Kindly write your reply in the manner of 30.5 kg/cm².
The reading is 2.75 kg/cm²
